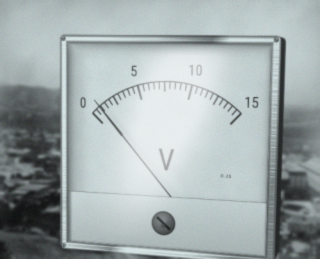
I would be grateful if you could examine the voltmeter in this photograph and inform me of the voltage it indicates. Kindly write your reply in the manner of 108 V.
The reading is 1 V
